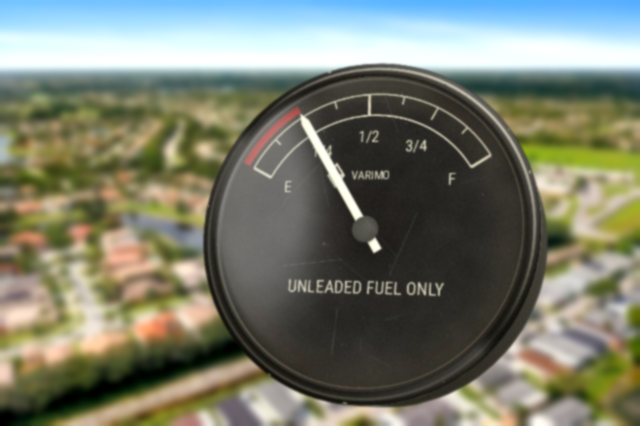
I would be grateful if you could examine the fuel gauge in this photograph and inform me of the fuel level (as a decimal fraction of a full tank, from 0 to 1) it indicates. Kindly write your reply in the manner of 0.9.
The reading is 0.25
